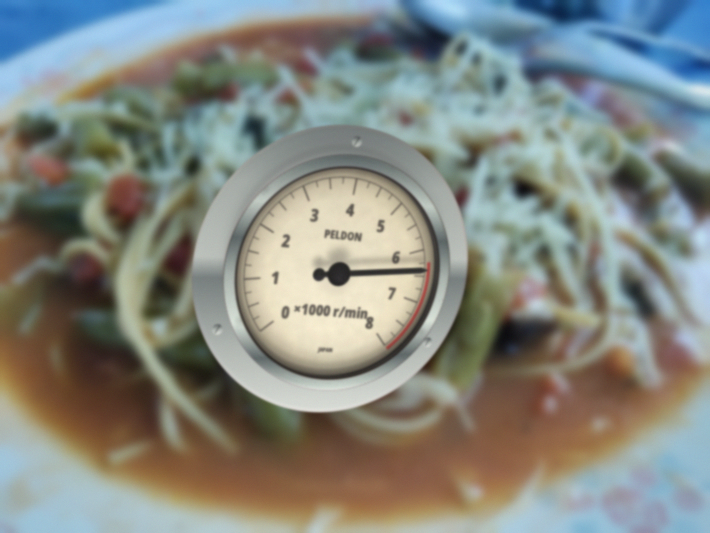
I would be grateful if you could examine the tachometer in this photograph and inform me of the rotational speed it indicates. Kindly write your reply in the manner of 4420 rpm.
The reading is 6375 rpm
